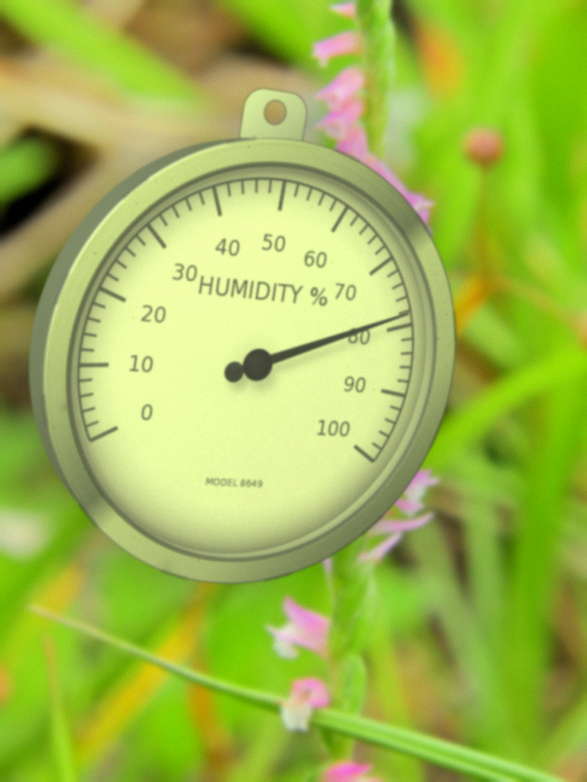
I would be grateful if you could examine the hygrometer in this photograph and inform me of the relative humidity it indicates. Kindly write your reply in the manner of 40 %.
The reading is 78 %
